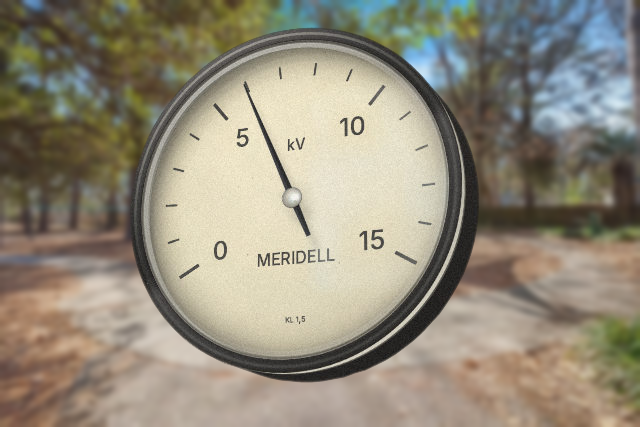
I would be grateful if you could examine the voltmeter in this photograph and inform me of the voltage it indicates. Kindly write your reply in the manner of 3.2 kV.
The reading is 6 kV
